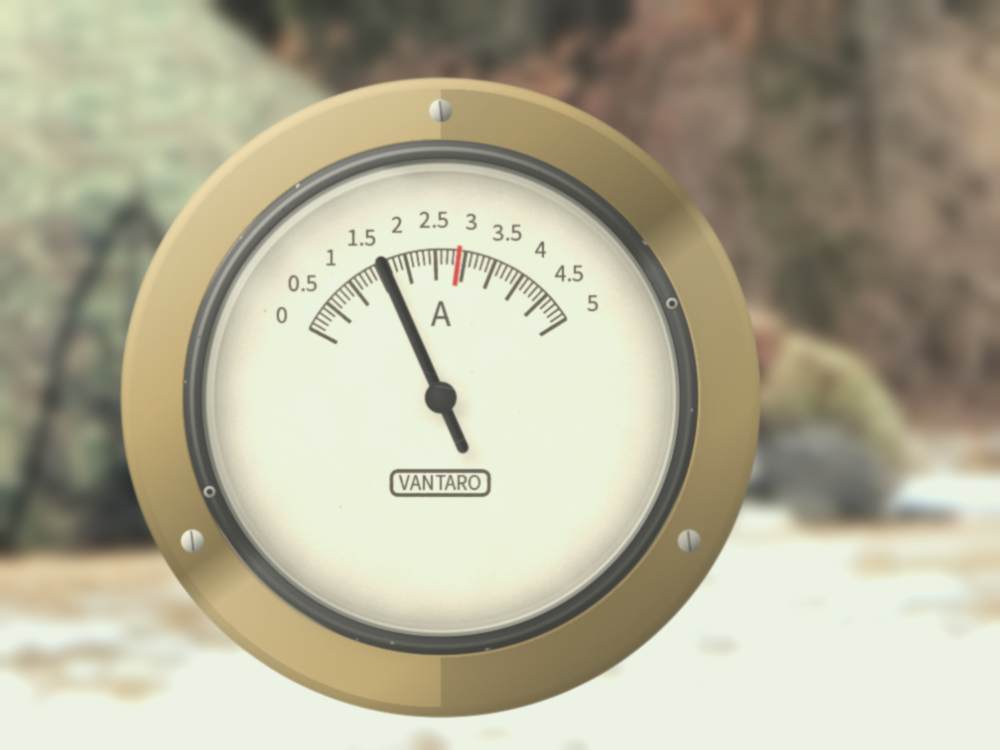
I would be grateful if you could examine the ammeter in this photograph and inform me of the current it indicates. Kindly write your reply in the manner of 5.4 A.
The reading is 1.6 A
